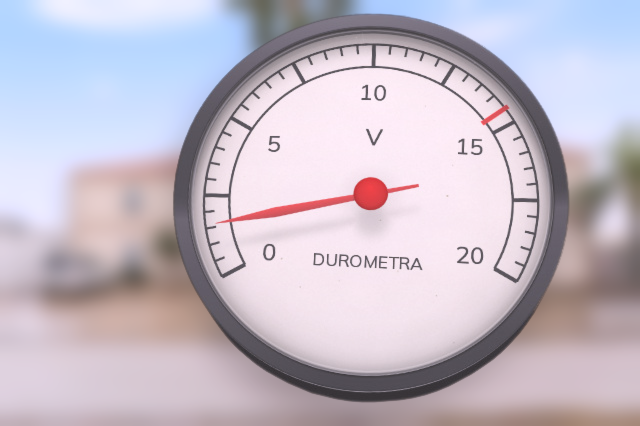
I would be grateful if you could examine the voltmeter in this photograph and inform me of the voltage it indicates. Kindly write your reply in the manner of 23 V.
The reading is 1.5 V
